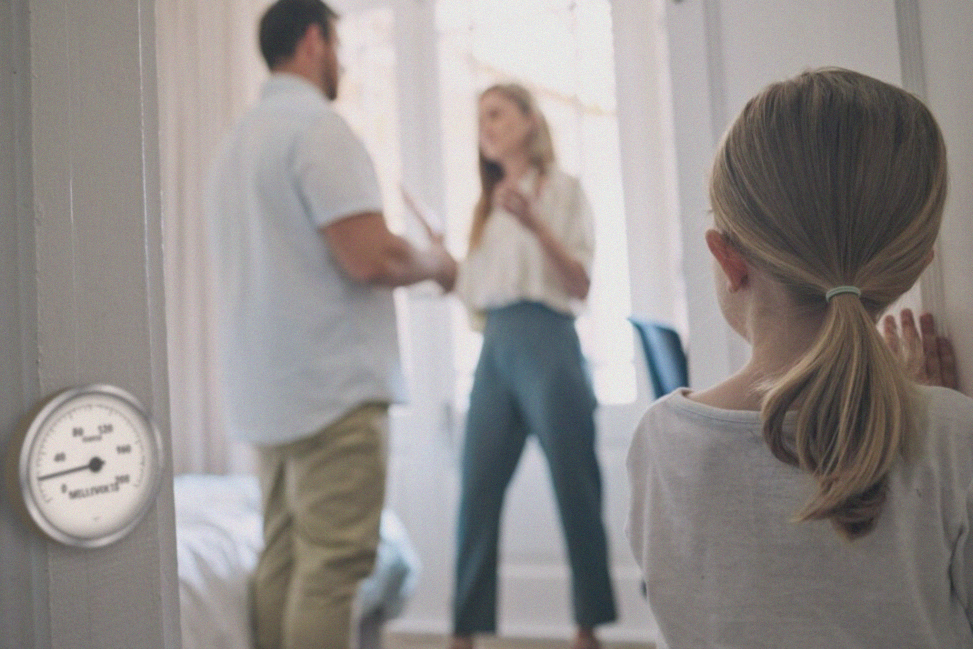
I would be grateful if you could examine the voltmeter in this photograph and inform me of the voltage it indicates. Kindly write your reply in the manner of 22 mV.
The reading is 20 mV
